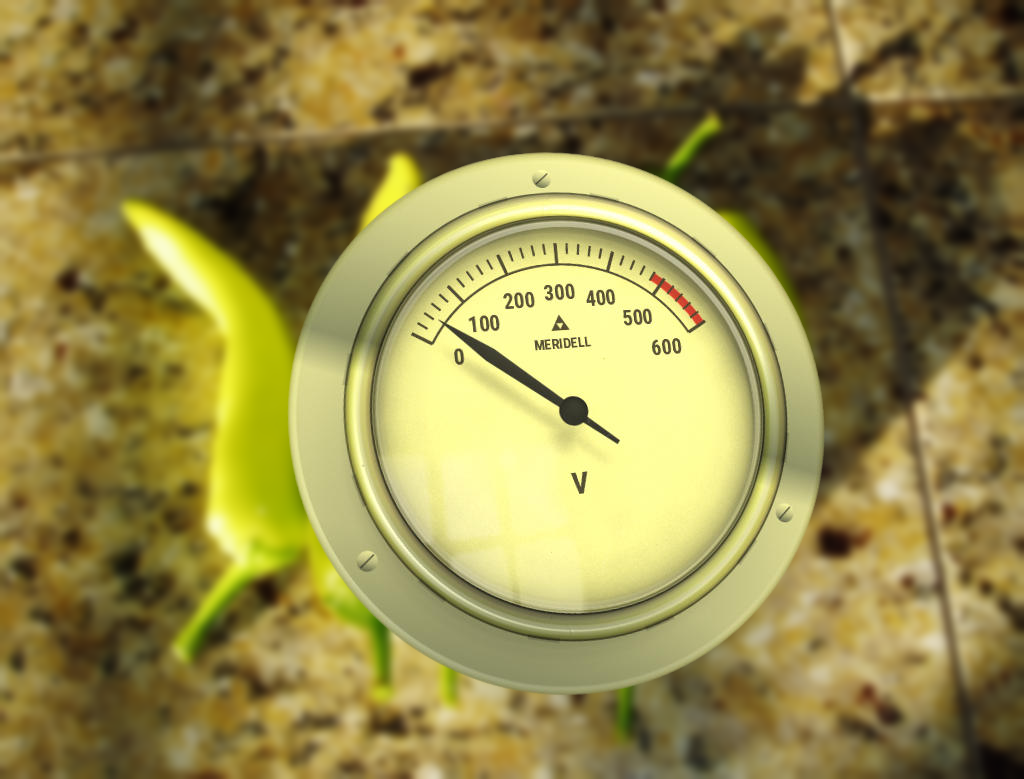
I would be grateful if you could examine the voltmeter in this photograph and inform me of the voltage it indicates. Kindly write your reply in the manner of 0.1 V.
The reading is 40 V
